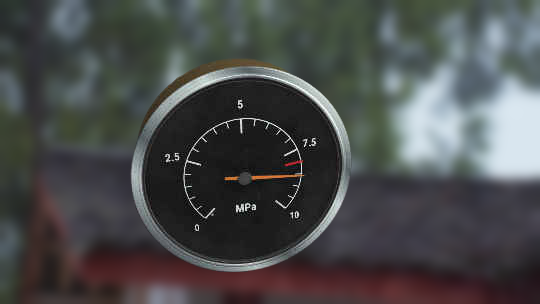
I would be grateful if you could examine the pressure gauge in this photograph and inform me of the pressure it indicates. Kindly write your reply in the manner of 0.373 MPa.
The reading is 8.5 MPa
